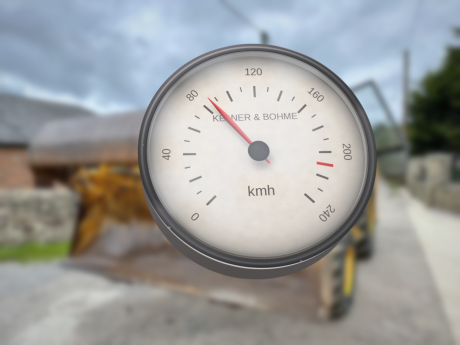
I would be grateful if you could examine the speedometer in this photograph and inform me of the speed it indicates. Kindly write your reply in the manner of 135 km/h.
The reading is 85 km/h
